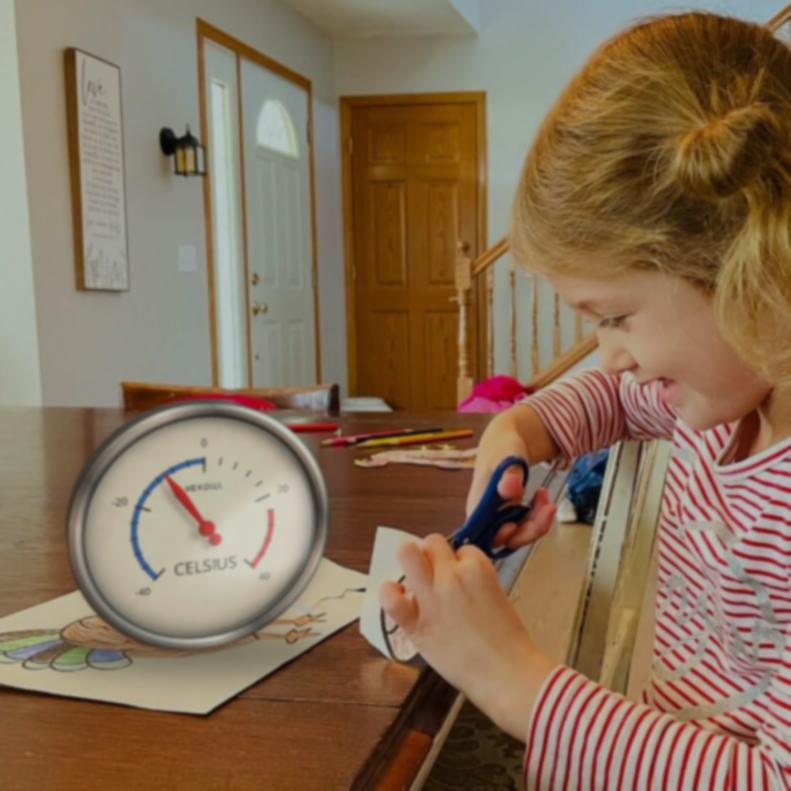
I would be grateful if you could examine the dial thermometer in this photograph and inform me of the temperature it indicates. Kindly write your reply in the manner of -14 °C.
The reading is -10 °C
